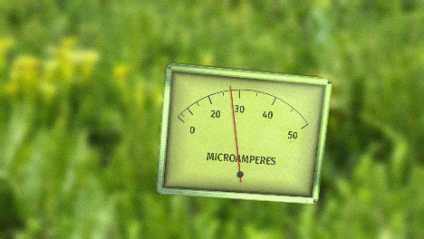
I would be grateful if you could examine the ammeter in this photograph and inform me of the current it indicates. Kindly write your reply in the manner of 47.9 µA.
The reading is 27.5 µA
